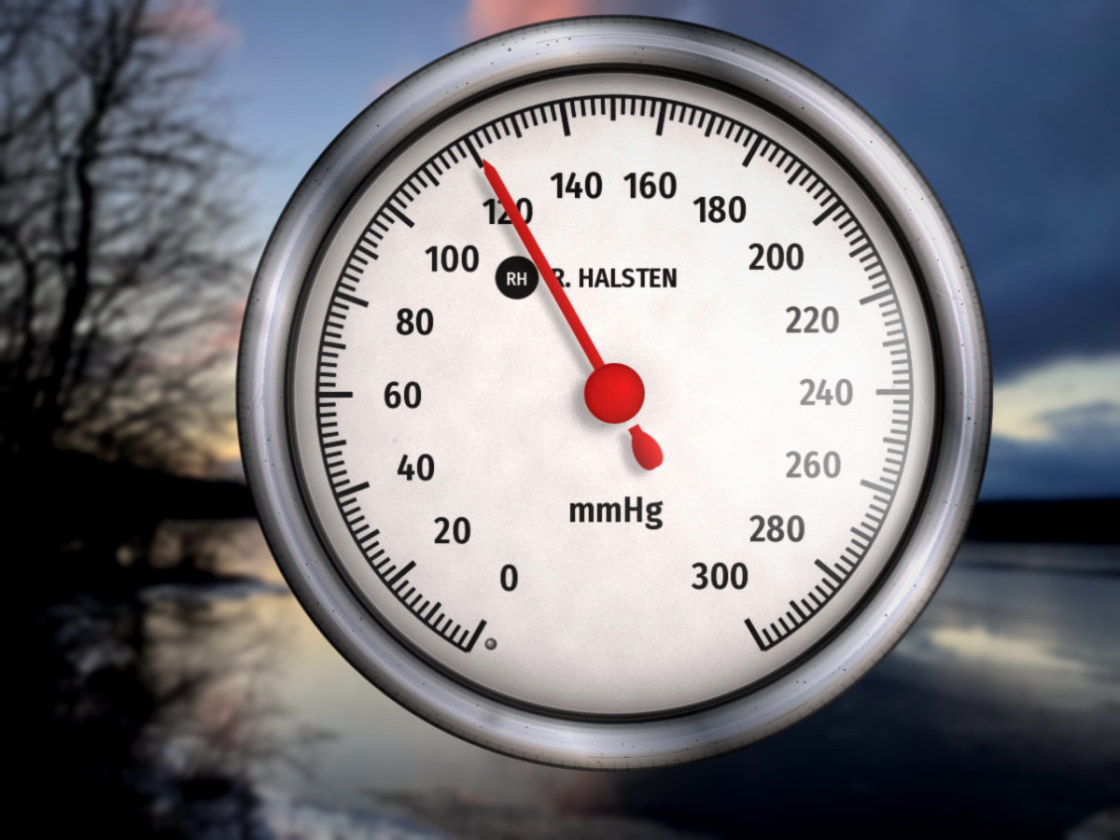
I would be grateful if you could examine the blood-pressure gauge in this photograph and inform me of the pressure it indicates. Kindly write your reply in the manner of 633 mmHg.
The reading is 121 mmHg
